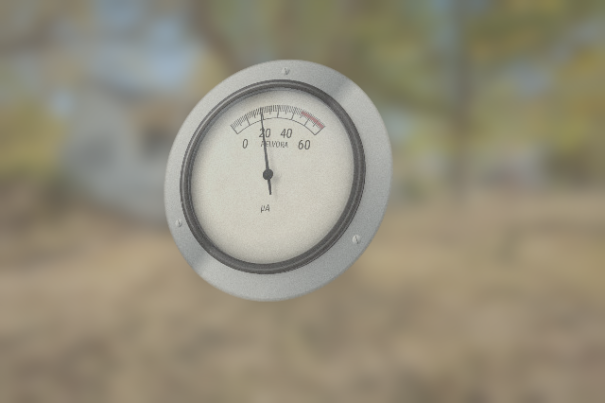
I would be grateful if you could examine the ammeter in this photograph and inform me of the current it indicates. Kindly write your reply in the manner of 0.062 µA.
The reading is 20 µA
